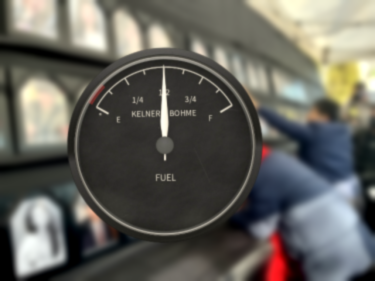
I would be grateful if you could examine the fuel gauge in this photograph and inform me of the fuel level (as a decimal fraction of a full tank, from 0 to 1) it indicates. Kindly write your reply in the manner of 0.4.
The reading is 0.5
